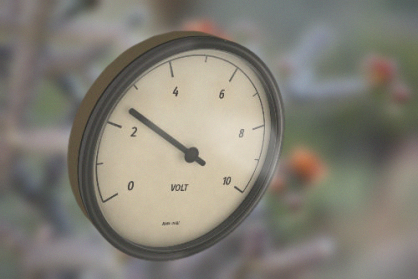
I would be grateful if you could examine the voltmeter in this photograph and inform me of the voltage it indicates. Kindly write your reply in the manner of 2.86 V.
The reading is 2.5 V
